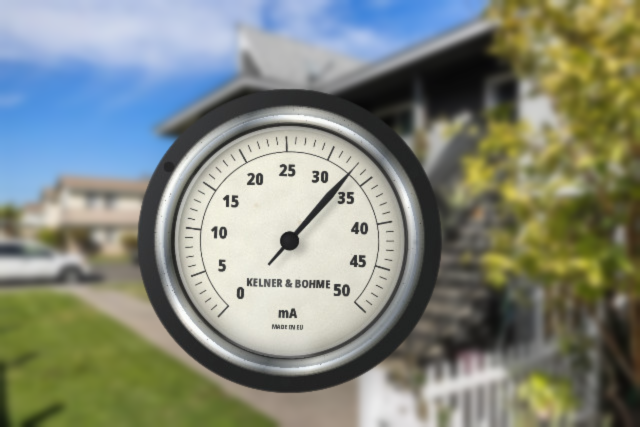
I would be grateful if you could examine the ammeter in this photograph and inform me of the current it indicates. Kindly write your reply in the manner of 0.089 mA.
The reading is 33 mA
